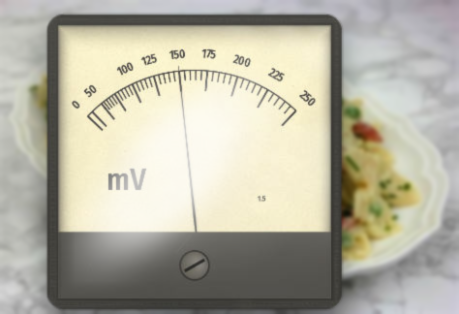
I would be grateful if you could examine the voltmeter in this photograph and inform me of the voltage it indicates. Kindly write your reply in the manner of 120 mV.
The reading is 150 mV
